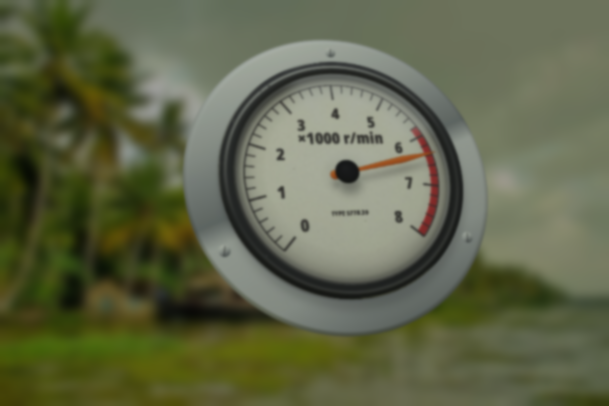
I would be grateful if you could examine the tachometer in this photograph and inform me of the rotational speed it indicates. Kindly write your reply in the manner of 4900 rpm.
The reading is 6400 rpm
